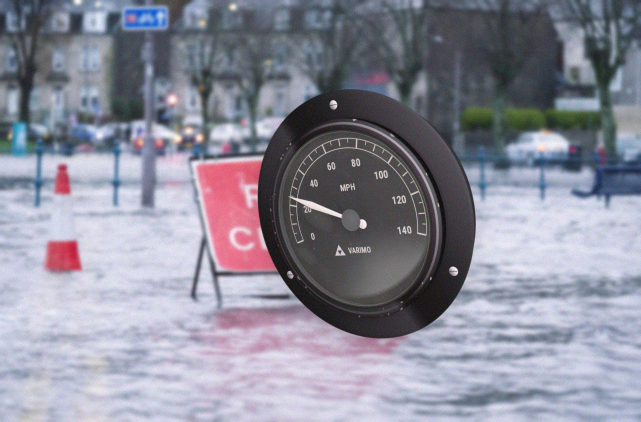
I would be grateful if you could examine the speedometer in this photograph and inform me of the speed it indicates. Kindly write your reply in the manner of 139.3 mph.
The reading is 25 mph
